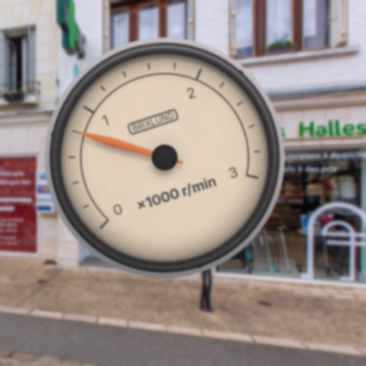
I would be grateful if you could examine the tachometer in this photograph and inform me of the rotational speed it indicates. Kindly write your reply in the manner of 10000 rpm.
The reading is 800 rpm
